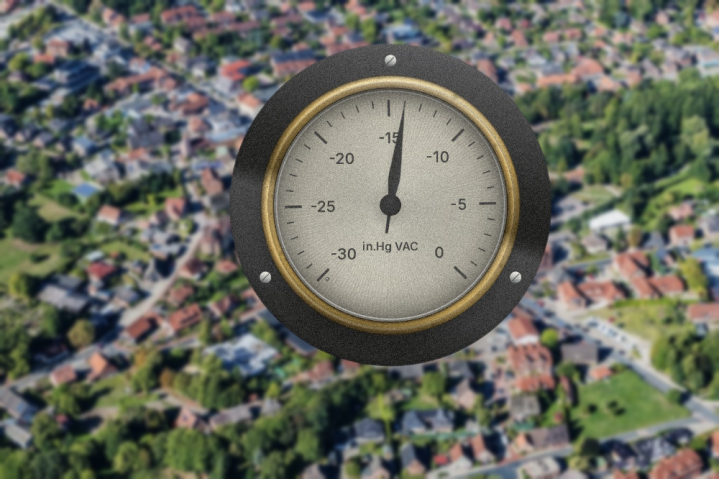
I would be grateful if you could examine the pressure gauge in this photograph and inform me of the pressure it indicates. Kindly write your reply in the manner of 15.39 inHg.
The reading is -14 inHg
